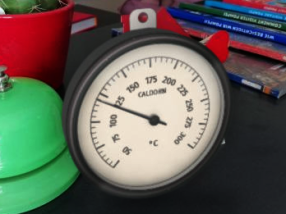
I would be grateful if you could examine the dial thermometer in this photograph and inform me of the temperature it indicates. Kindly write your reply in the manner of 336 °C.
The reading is 120 °C
